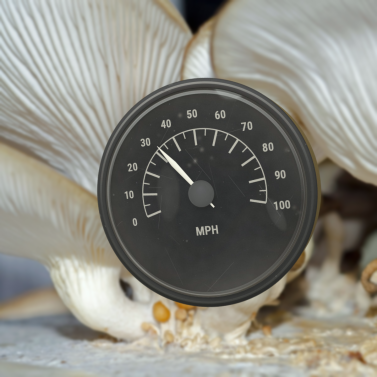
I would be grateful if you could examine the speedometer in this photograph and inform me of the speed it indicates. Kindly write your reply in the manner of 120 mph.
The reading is 32.5 mph
